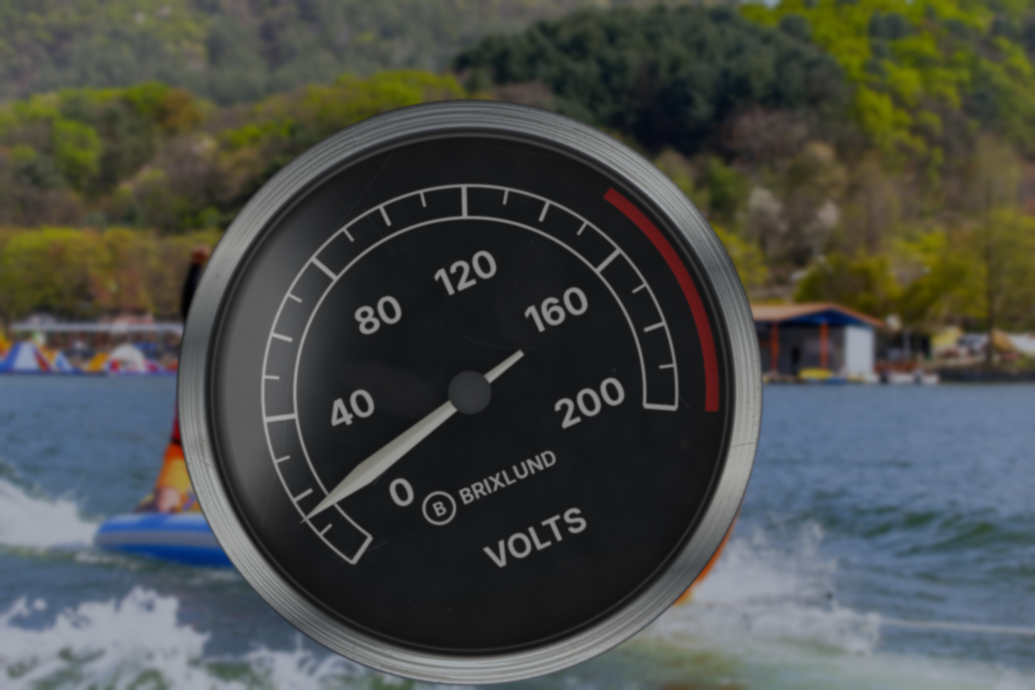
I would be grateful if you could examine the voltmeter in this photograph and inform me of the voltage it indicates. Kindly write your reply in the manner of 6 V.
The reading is 15 V
